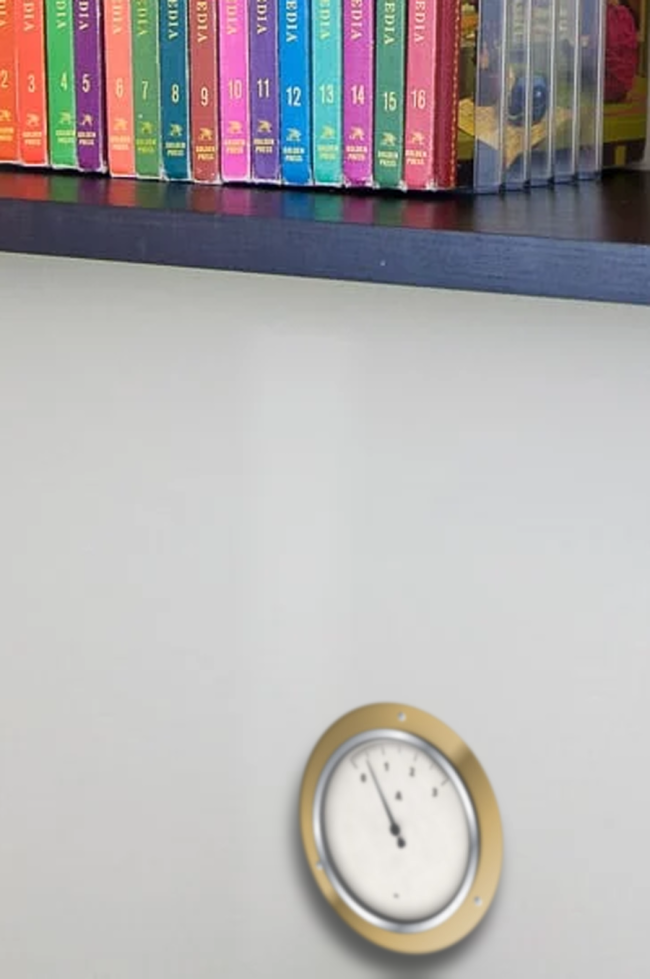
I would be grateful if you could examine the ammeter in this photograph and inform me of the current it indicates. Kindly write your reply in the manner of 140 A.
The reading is 0.5 A
